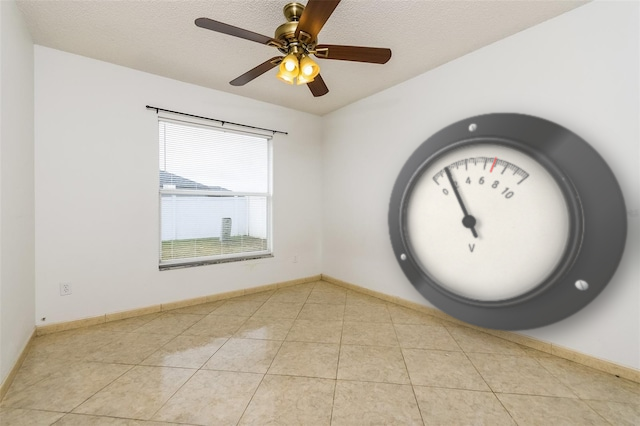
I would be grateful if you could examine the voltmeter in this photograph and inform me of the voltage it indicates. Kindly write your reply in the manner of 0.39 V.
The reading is 2 V
